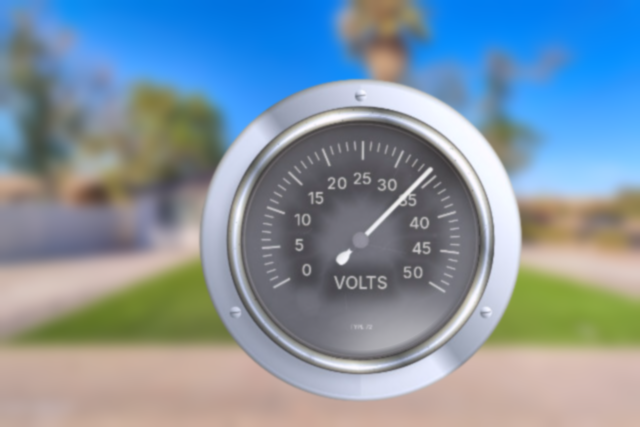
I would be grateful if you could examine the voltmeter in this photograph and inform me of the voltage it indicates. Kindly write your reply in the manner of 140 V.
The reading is 34 V
